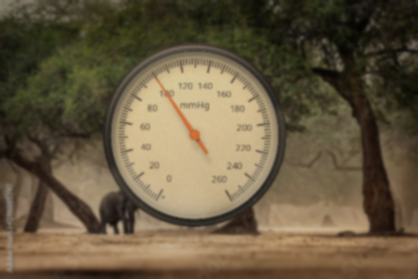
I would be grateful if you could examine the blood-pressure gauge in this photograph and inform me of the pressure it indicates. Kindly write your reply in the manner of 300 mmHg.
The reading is 100 mmHg
